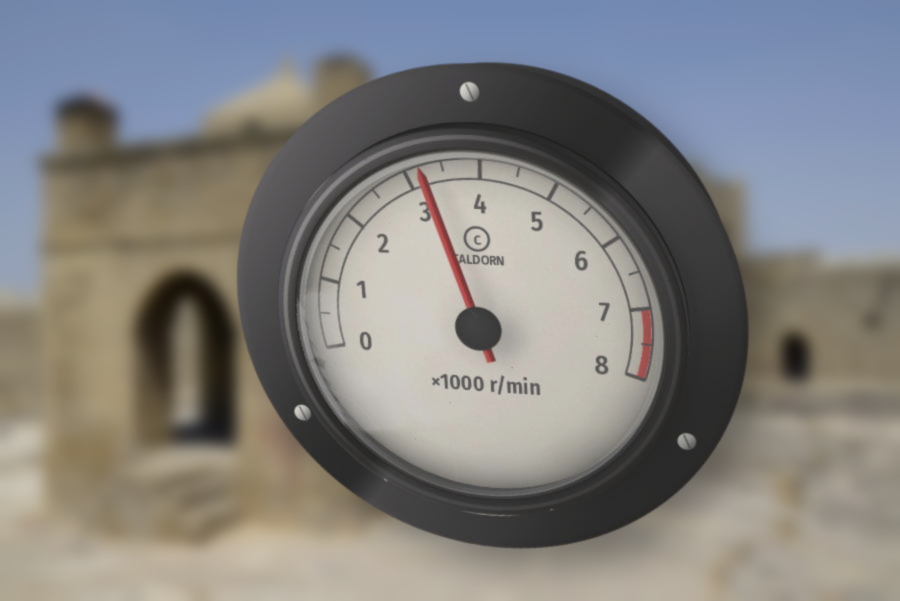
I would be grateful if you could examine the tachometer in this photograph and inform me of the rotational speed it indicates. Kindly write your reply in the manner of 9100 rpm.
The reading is 3250 rpm
